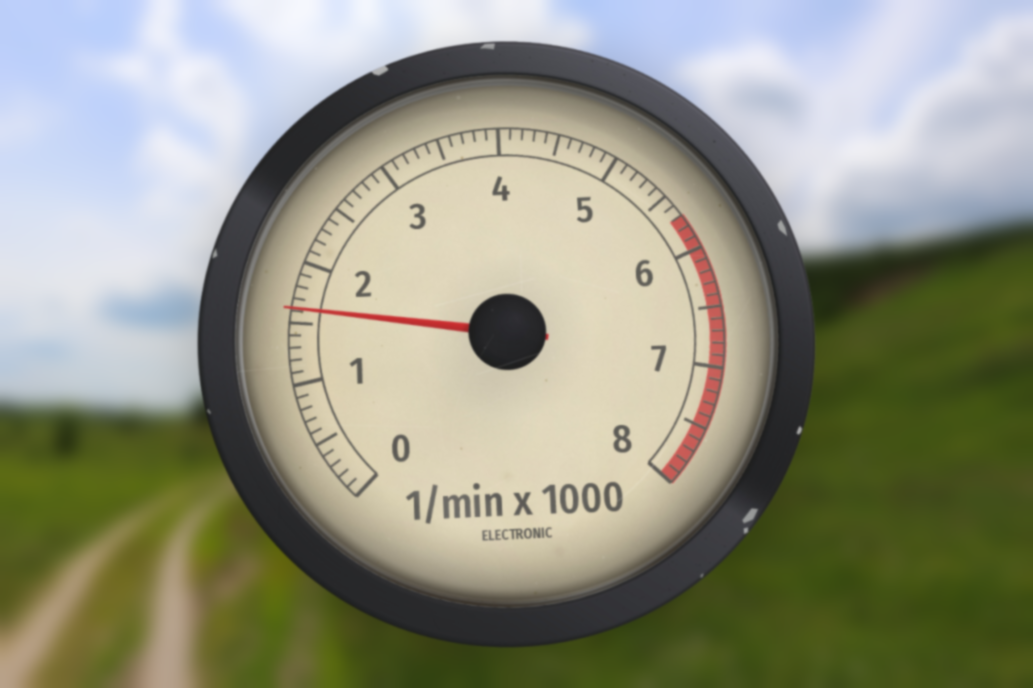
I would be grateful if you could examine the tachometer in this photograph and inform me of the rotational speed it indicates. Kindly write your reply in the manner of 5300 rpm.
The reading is 1600 rpm
